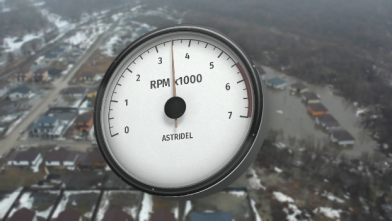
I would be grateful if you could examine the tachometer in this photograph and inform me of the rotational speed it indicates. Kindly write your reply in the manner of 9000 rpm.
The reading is 3500 rpm
